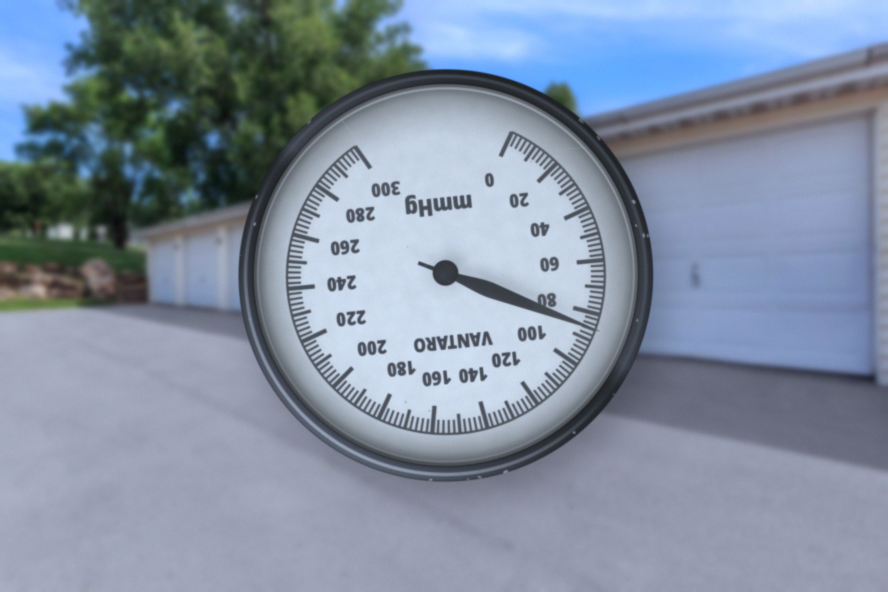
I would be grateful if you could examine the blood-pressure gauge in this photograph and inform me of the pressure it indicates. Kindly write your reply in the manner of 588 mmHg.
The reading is 86 mmHg
